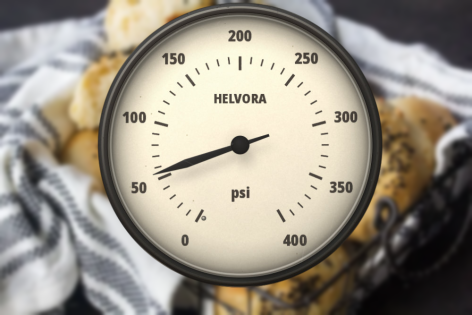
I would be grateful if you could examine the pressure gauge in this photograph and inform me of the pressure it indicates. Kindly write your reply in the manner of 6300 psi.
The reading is 55 psi
